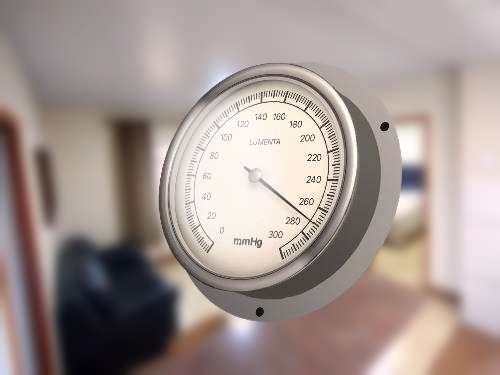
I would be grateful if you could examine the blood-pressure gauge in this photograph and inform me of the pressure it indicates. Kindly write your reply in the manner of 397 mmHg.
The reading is 270 mmHg
